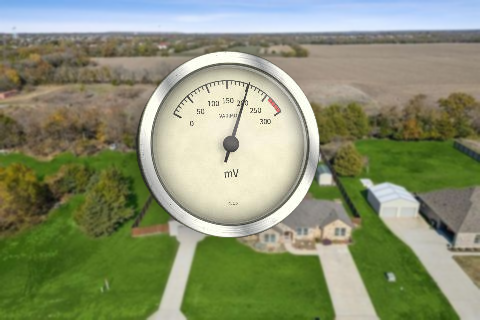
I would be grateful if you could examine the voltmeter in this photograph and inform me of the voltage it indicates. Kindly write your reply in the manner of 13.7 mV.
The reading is 200 mV
